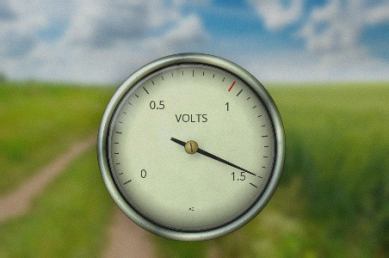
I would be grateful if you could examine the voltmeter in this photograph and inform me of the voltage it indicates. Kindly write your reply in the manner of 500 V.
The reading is 1.45 V
